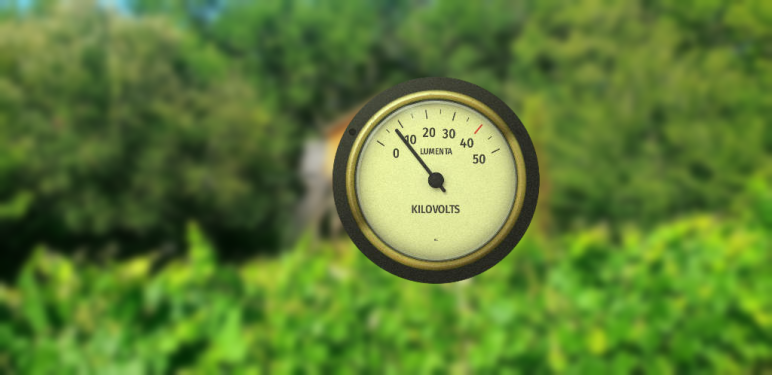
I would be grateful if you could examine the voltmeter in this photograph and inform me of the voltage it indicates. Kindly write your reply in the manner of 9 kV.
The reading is 7.5 kV
